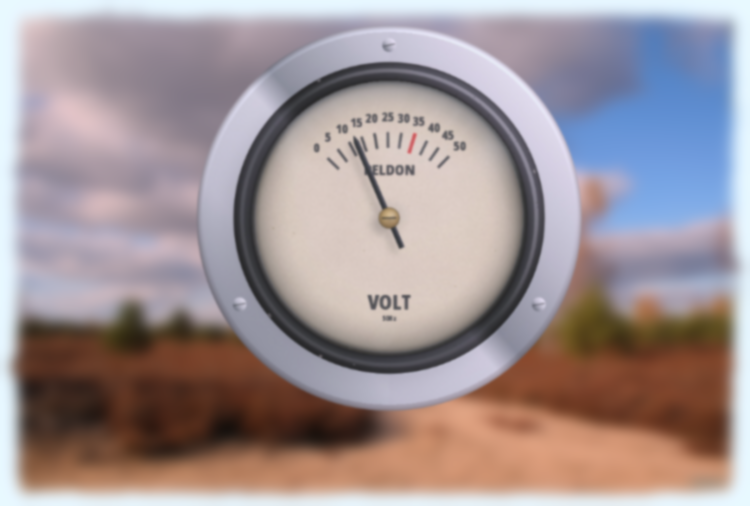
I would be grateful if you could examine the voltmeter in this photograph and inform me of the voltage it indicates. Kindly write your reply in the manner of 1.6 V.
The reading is 12.5 V
